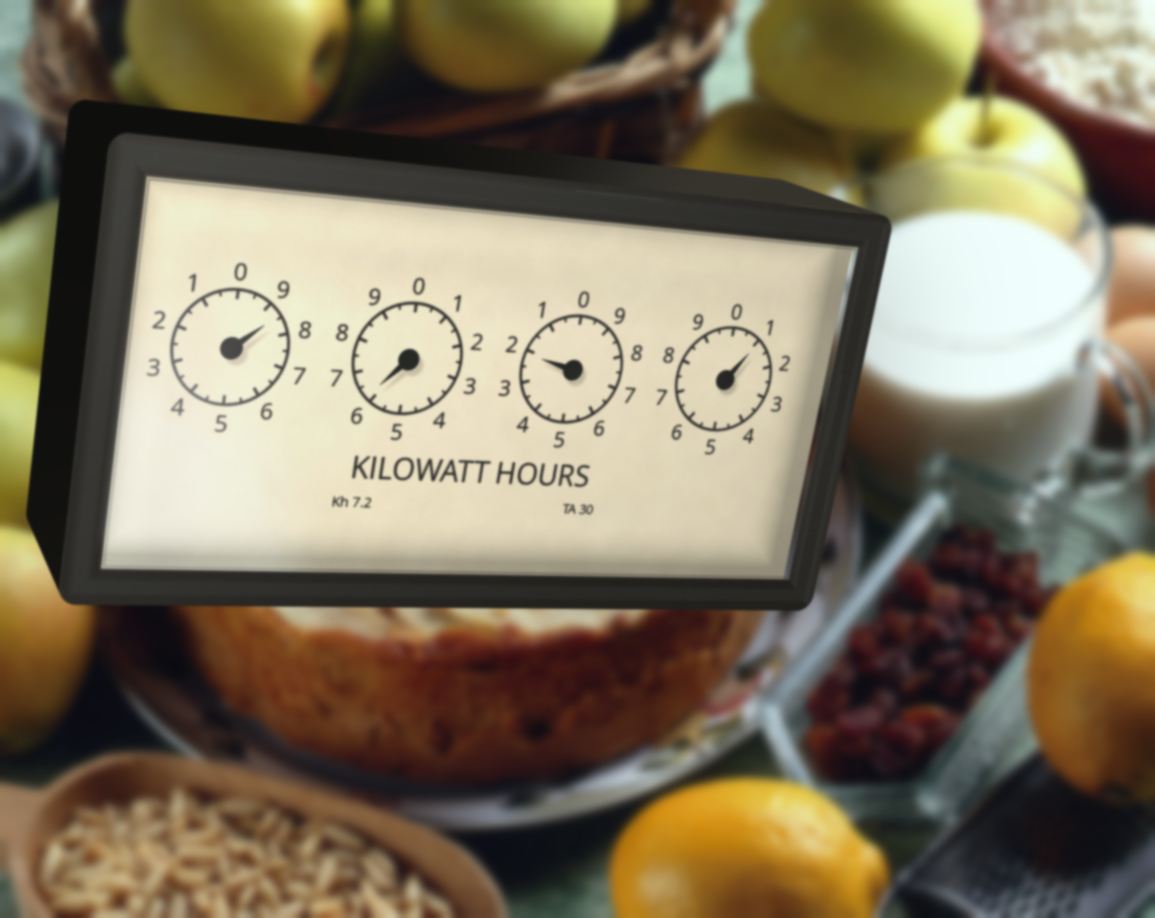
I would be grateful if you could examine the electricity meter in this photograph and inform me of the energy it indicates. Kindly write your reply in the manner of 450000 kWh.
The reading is 8621 kWh
